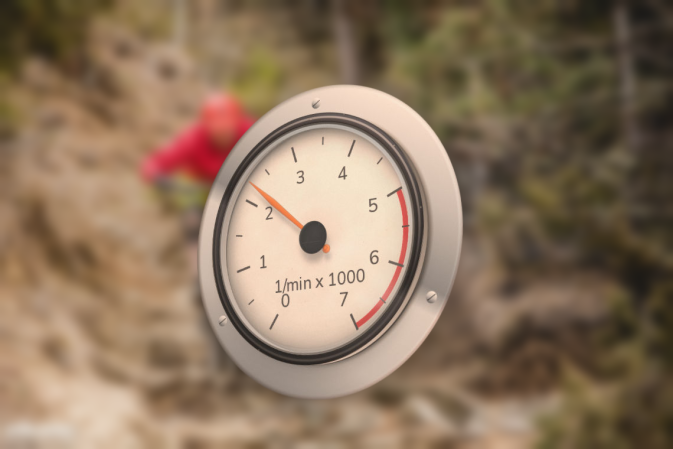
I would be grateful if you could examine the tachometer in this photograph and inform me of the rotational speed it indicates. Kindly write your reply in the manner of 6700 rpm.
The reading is 2250 rpm
